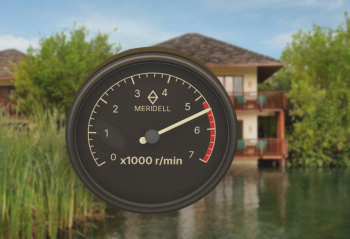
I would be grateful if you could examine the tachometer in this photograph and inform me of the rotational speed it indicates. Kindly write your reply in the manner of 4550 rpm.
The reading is 5400 rpm
